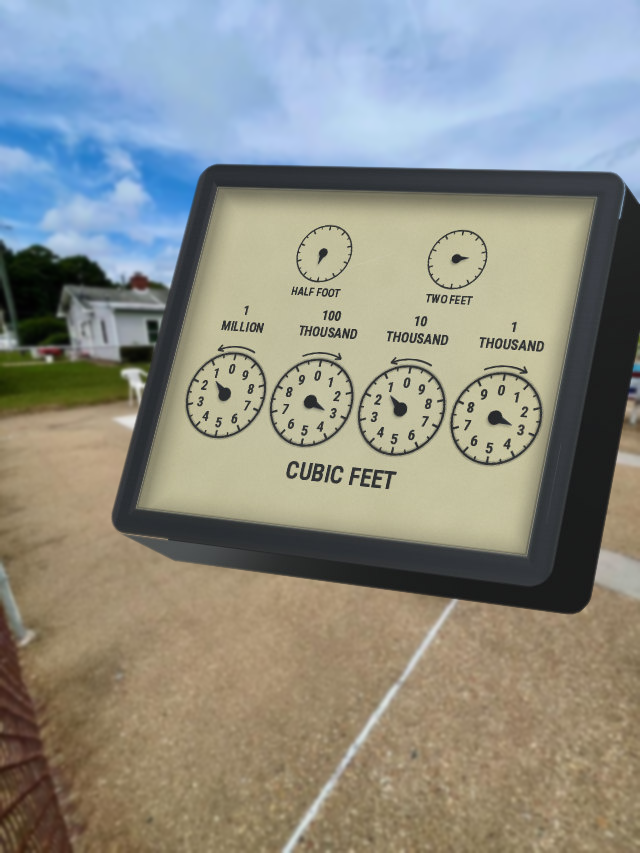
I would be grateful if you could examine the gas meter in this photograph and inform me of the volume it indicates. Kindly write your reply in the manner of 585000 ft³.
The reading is 131300 ft³
